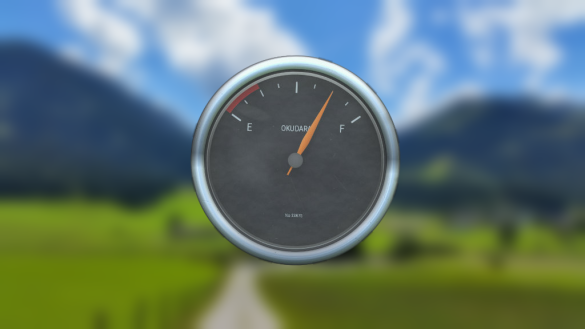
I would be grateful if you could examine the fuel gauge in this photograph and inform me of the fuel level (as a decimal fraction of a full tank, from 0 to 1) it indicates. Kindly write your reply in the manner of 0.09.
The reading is 0.75
